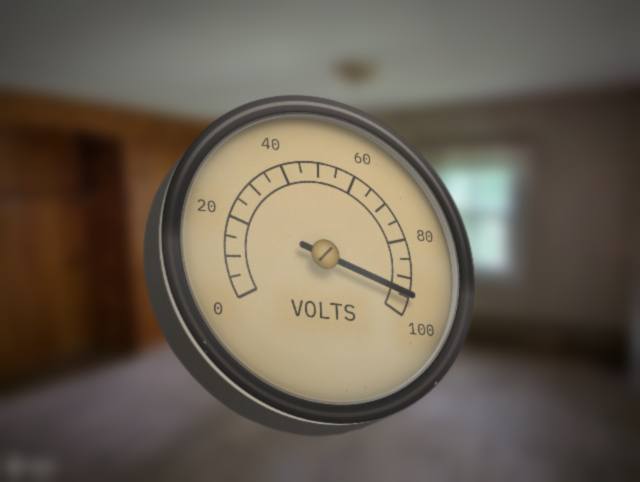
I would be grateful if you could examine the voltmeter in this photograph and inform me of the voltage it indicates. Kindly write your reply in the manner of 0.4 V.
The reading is 95 V
